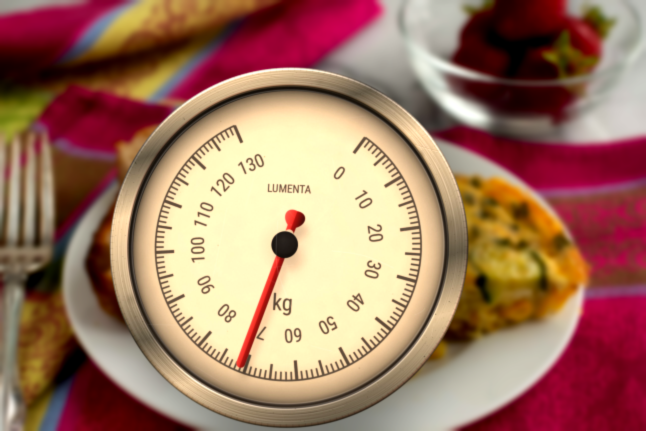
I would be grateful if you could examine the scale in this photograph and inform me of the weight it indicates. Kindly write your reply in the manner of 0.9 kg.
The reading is 71 kg
